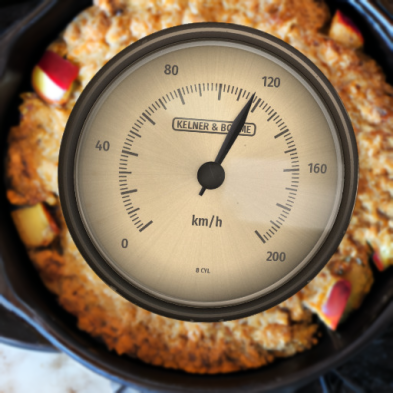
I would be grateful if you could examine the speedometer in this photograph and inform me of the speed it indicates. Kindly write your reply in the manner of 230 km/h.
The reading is 116 km/h
